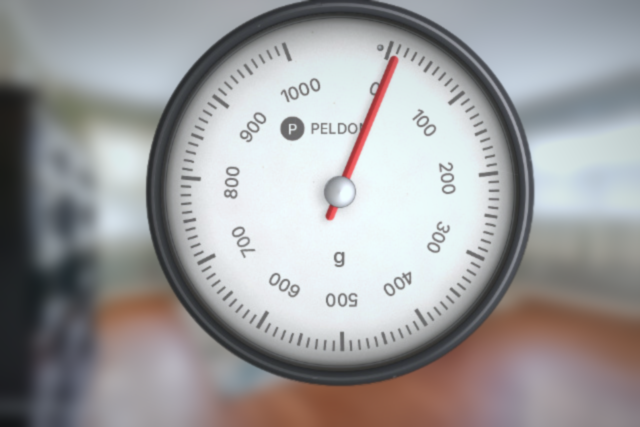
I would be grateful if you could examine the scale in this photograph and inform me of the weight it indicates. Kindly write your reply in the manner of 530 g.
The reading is 10 g
